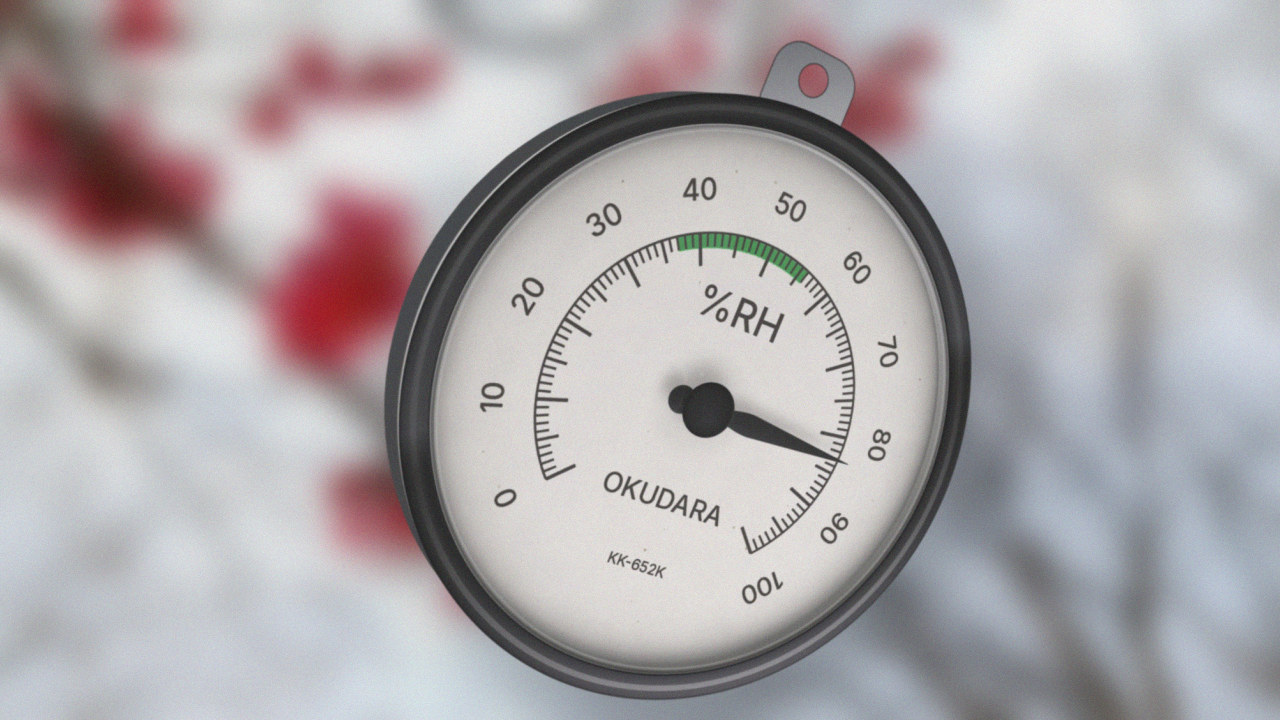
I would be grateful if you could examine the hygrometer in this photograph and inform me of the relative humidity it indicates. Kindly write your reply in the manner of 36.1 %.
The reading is 83 %
